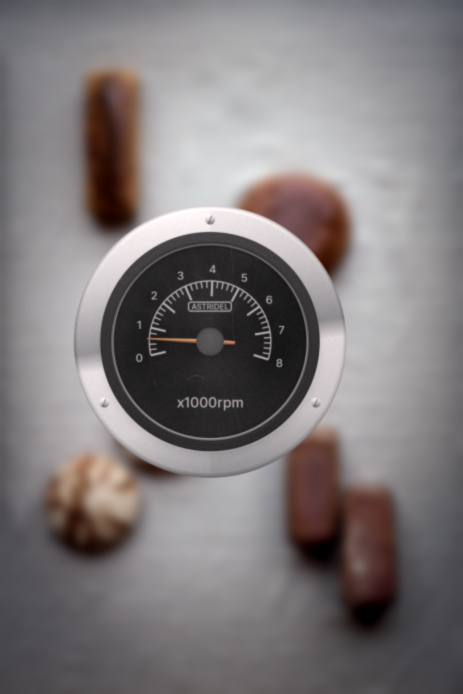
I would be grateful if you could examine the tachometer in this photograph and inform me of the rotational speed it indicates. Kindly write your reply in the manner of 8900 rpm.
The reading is 600 rpm
